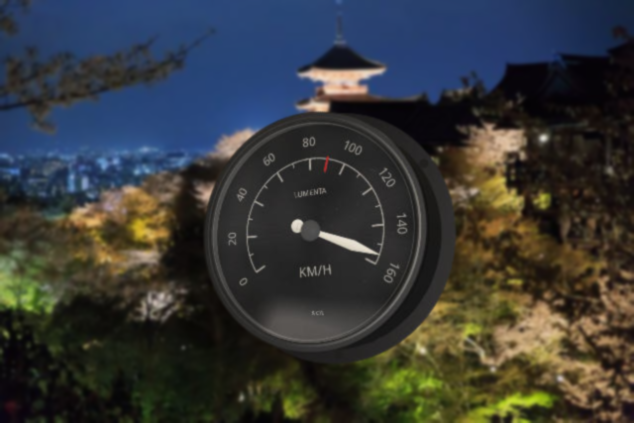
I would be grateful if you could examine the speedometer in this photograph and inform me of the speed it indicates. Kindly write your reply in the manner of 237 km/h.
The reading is 155 km/h
